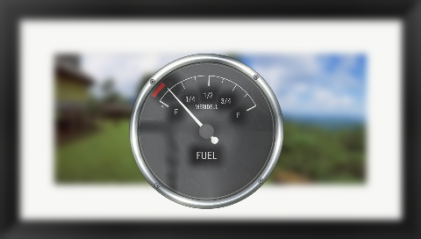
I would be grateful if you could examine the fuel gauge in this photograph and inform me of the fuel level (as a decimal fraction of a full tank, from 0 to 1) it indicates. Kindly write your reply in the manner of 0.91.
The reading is 0.125
